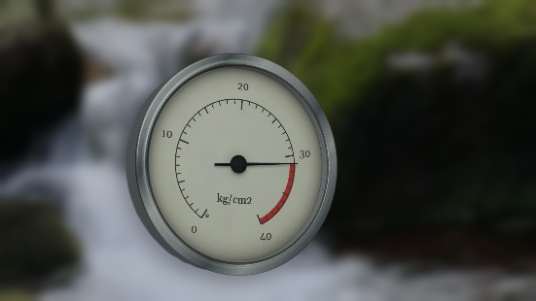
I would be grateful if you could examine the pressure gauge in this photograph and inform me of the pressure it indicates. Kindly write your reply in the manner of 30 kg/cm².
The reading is 31 kg/cm²
